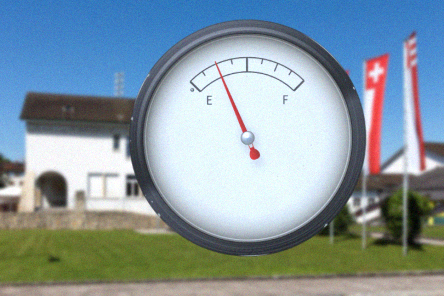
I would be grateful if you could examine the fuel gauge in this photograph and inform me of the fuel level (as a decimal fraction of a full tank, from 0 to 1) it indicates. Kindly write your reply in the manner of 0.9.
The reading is 0.25
